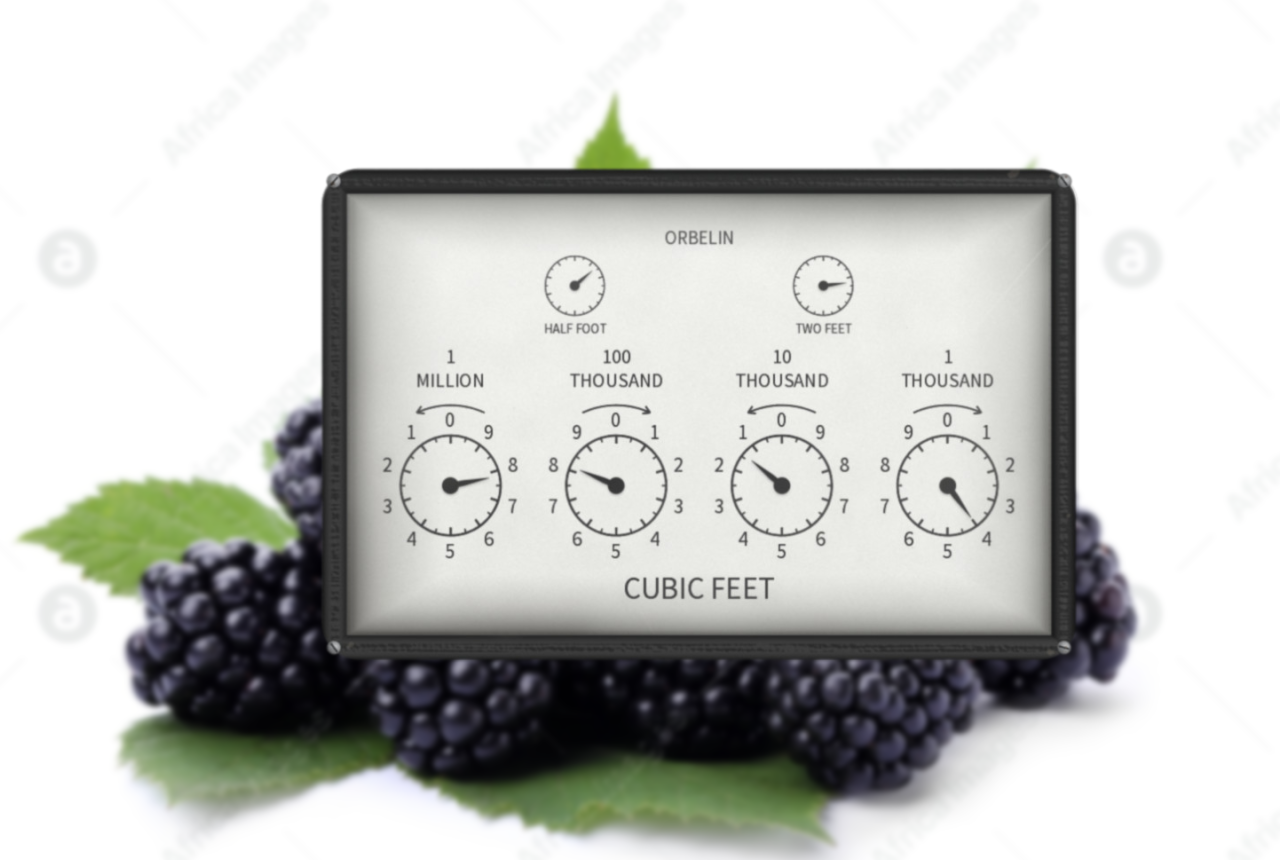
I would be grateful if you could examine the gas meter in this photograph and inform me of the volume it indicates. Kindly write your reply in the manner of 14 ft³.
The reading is 781400 ft³
